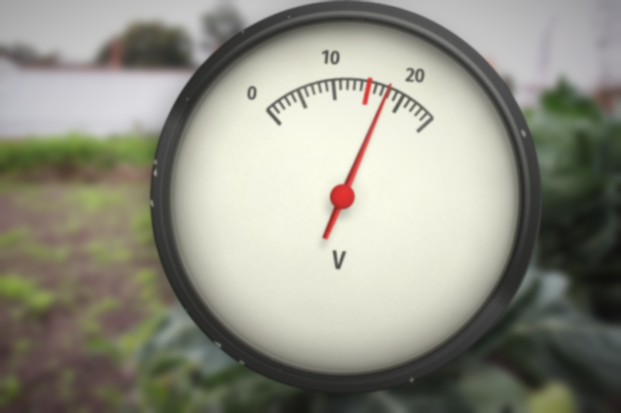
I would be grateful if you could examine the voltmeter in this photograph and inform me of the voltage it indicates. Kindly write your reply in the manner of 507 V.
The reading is 18 V
